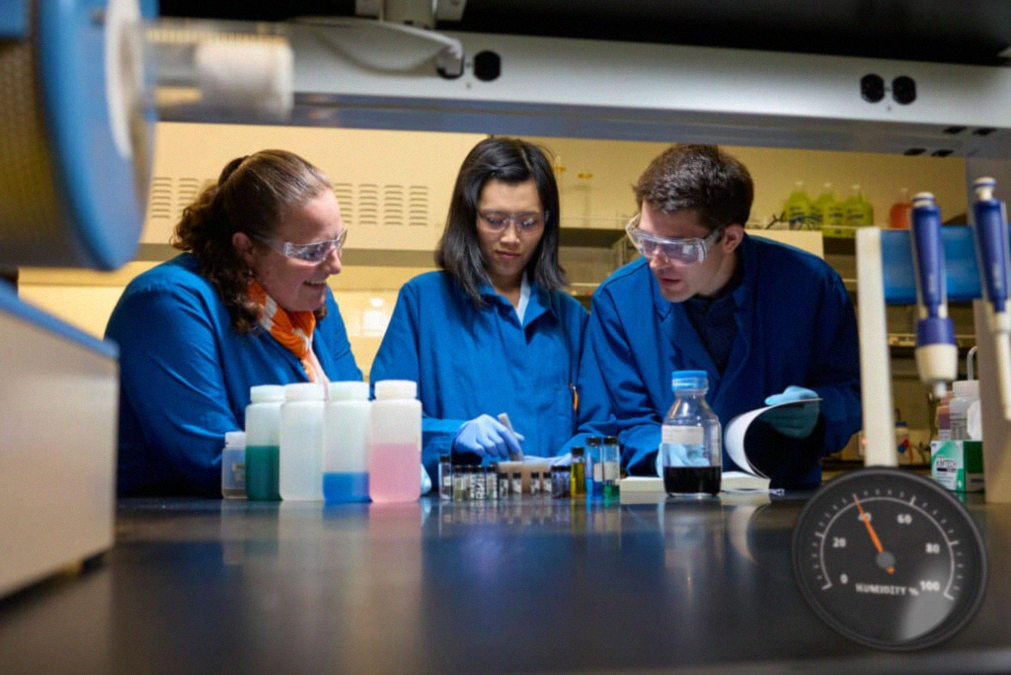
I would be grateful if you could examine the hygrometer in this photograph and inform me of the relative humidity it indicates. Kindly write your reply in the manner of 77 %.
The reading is 40 %
